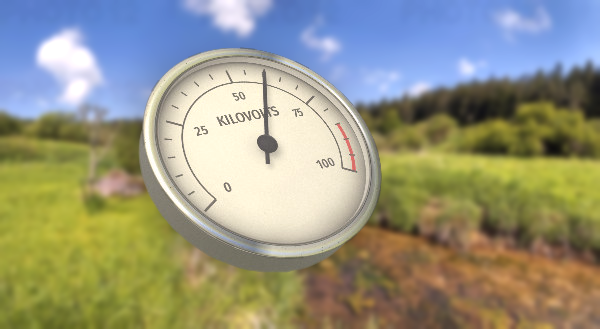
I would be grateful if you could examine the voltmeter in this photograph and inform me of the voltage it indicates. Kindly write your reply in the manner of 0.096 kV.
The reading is 60 kV
